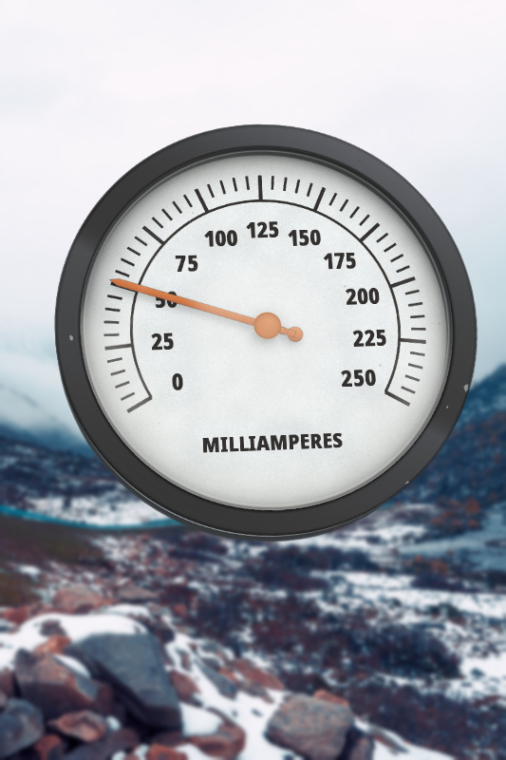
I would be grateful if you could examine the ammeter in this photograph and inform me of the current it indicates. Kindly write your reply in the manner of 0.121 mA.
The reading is 50 mA
